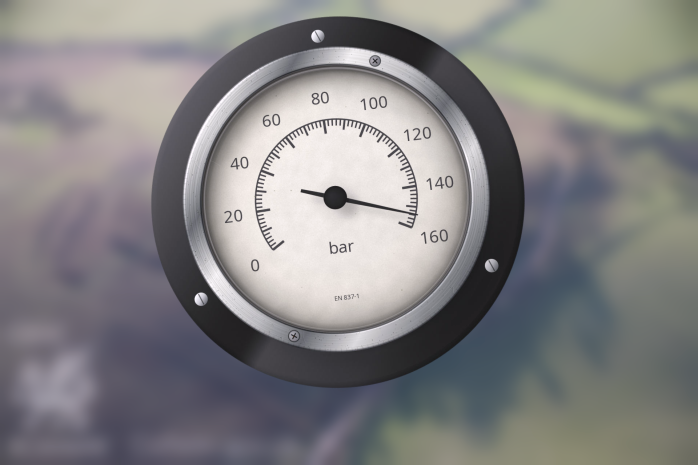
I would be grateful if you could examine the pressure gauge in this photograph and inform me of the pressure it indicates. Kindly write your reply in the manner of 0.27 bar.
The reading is 154 bar
